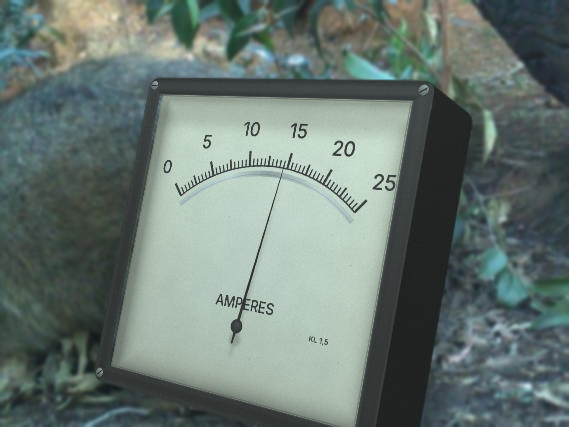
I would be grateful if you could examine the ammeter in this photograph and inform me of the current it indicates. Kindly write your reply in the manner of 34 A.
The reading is 15 A
